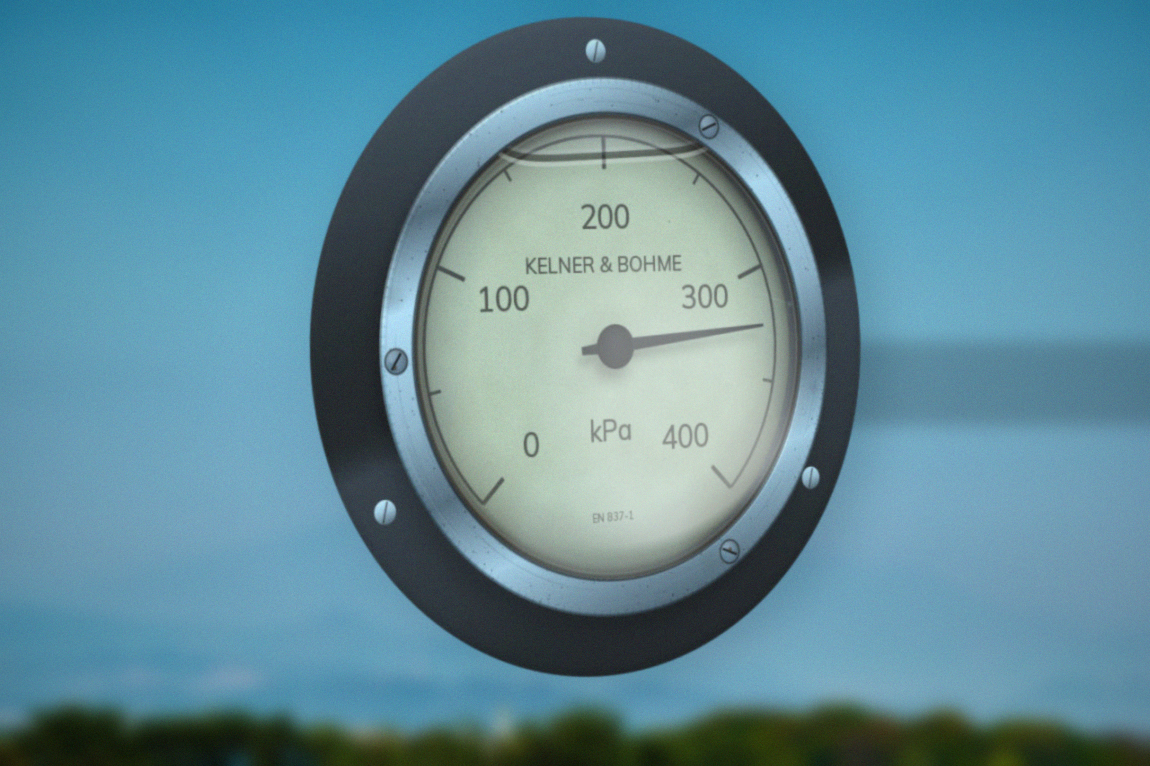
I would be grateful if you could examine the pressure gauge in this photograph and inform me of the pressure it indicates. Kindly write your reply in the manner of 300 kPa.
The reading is 325 kPa
